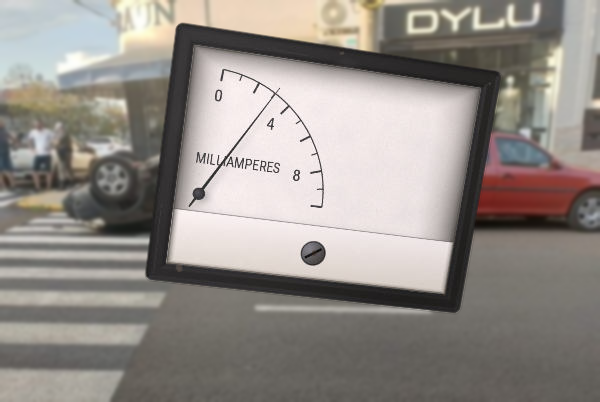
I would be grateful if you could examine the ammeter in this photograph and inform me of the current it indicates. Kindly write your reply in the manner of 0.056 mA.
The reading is 3 mA
